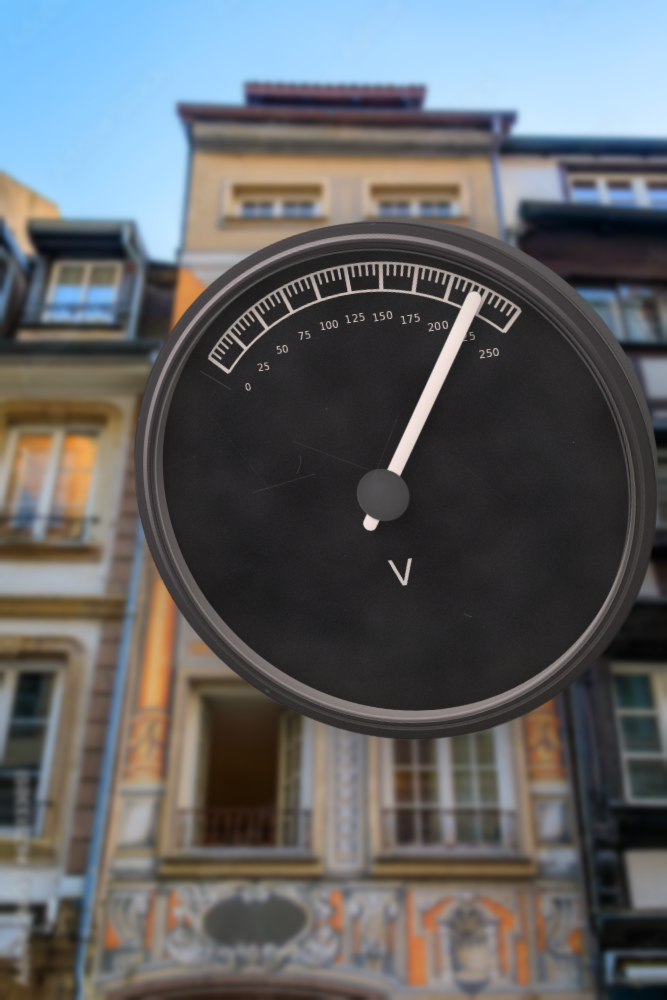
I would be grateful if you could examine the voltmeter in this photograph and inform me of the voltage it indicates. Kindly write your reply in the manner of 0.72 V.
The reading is 220 V
